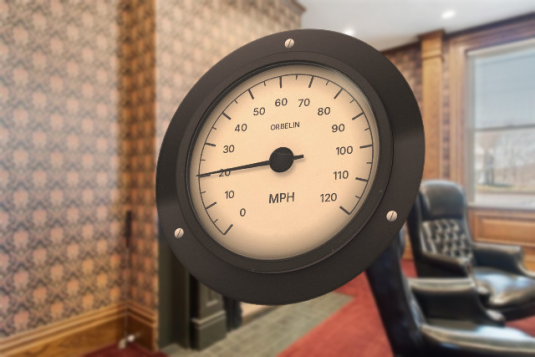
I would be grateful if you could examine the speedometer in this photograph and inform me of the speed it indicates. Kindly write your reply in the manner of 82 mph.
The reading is 20 mph
